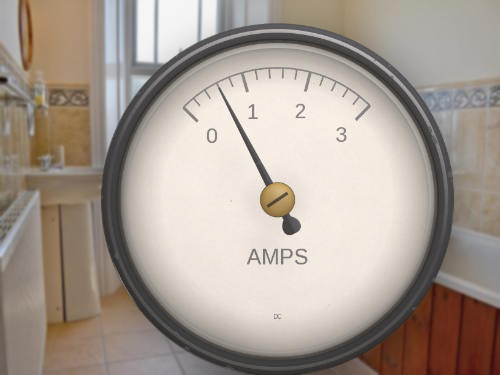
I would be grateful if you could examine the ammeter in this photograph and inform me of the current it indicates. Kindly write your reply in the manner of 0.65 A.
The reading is 0.6 A
